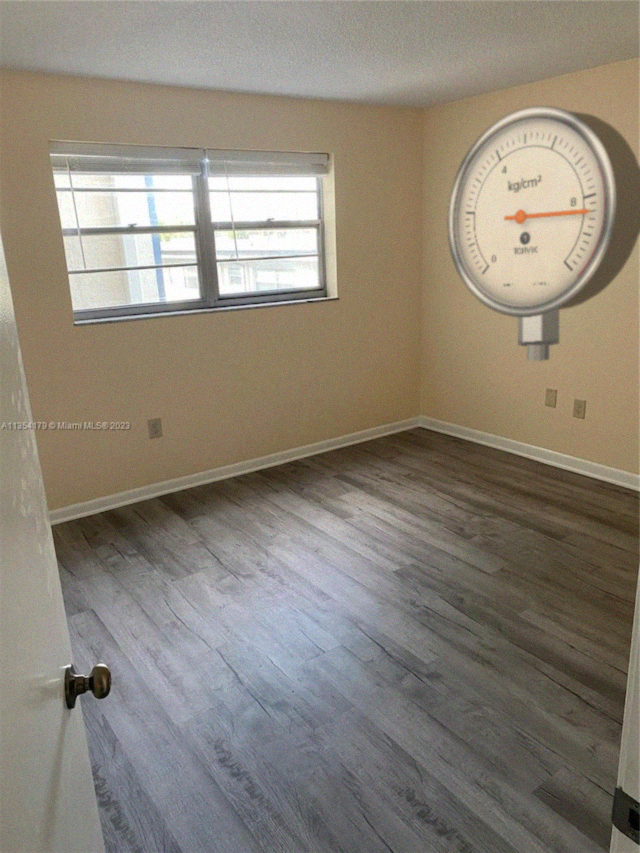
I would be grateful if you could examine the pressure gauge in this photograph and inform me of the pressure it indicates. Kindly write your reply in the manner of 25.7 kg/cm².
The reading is 8.4 kg/cm²
